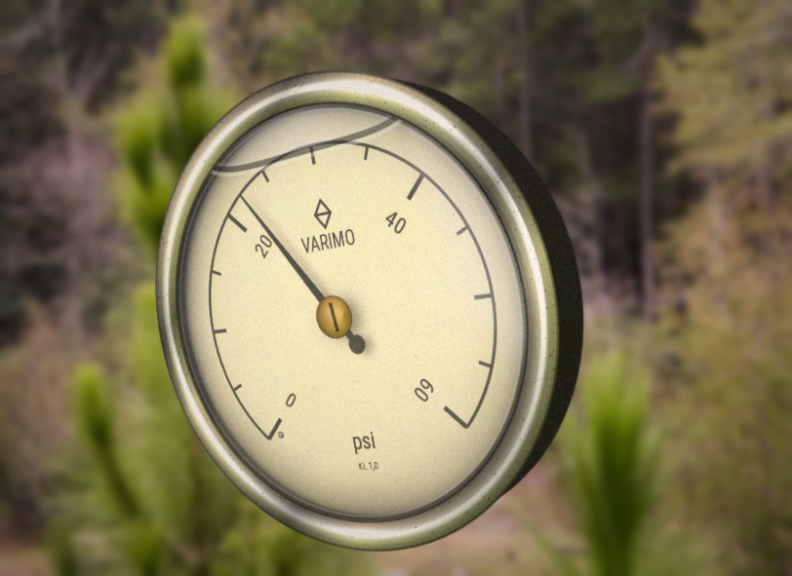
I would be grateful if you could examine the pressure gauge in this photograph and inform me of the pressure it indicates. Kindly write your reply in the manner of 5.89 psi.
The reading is 22.5 psi
